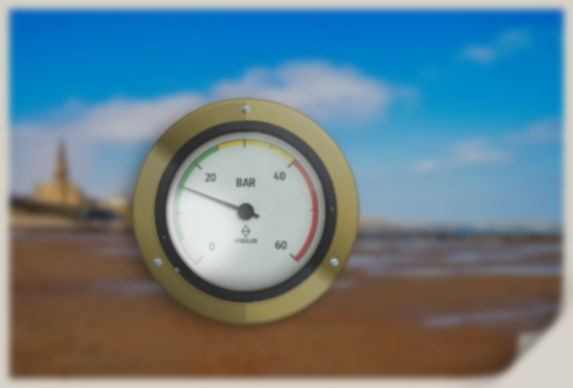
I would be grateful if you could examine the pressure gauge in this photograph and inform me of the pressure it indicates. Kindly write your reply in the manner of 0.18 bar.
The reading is 15 bar
